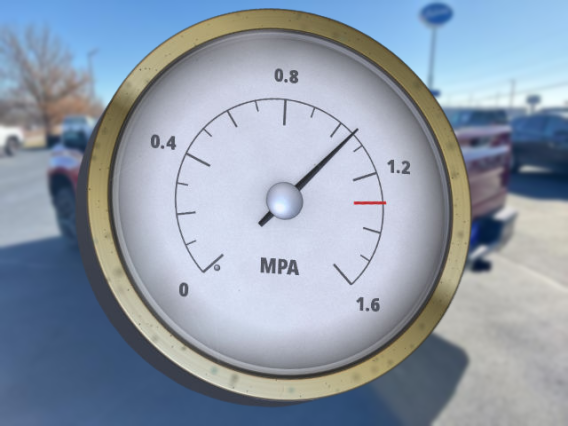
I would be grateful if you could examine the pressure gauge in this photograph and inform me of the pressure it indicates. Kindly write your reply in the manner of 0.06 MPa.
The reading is 1.05 MPa
